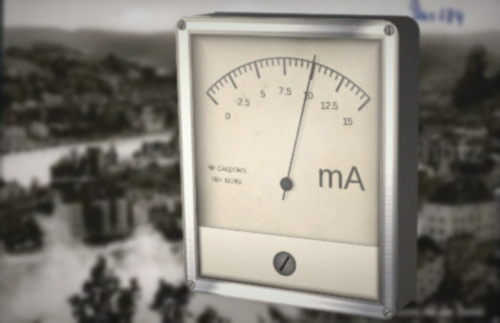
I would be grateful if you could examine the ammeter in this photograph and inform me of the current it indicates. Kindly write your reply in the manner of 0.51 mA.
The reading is 10 mA
